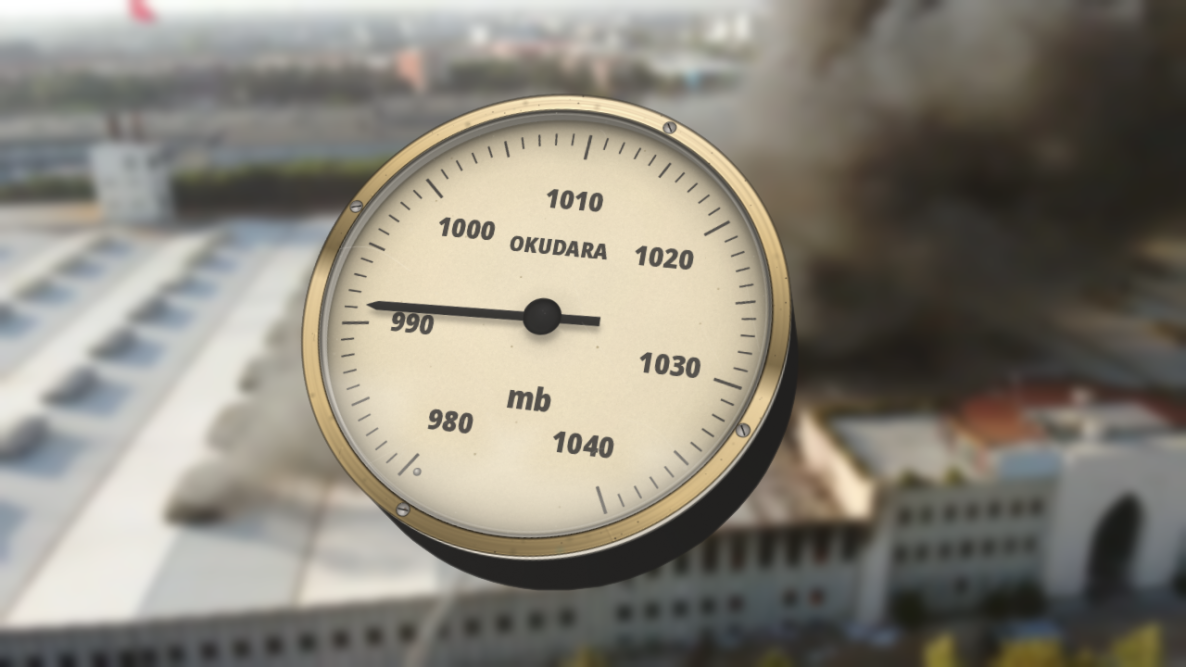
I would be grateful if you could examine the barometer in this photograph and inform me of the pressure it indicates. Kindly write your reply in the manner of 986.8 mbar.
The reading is 991 mbar
